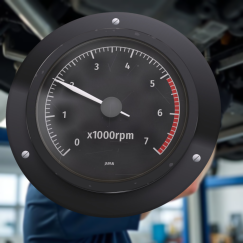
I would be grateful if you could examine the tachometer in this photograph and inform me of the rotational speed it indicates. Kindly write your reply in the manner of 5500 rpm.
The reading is 1900 rpm
